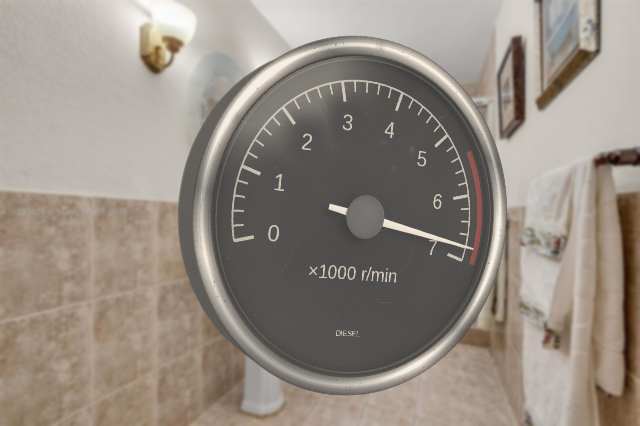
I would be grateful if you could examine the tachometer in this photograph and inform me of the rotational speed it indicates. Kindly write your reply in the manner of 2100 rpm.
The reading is 6800 rpm
